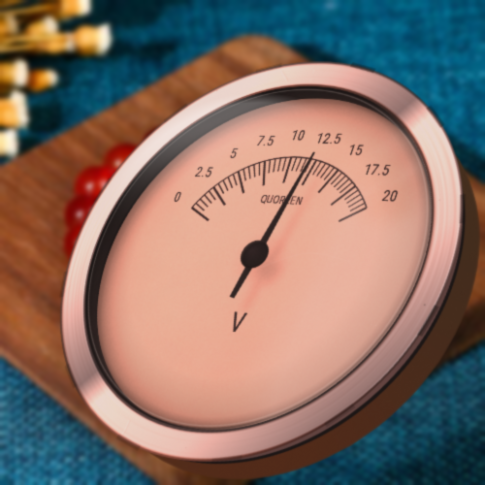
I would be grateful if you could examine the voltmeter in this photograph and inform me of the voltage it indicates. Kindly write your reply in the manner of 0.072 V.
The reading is 12.5 V
